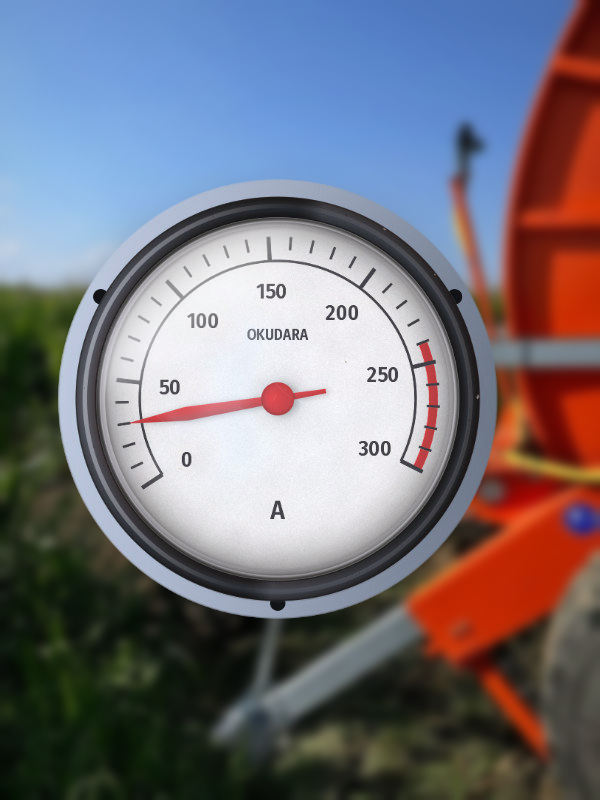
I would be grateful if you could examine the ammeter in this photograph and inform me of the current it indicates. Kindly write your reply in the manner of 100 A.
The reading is 30 A
